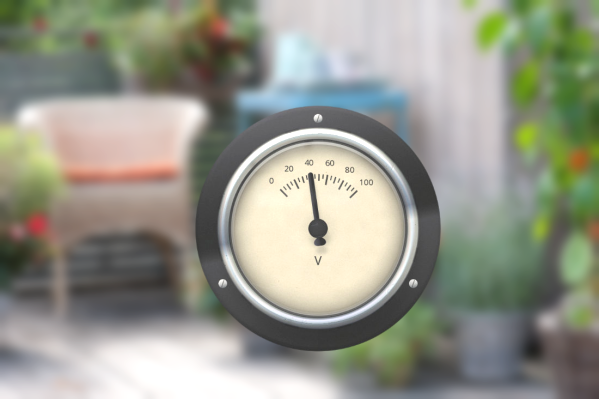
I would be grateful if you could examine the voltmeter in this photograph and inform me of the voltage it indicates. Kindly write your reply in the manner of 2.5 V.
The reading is 40 V
